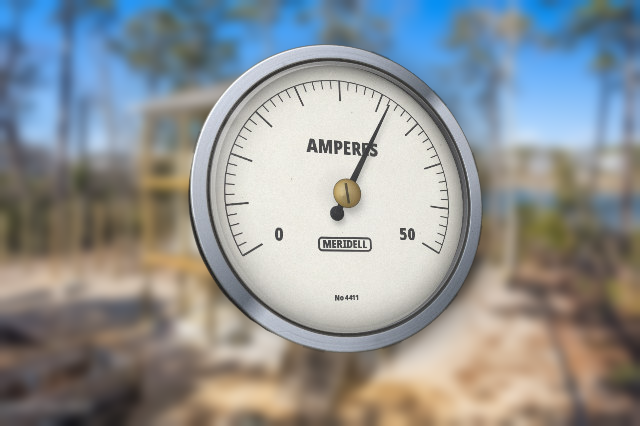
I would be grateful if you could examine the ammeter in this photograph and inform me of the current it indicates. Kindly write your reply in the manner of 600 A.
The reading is 31 A
